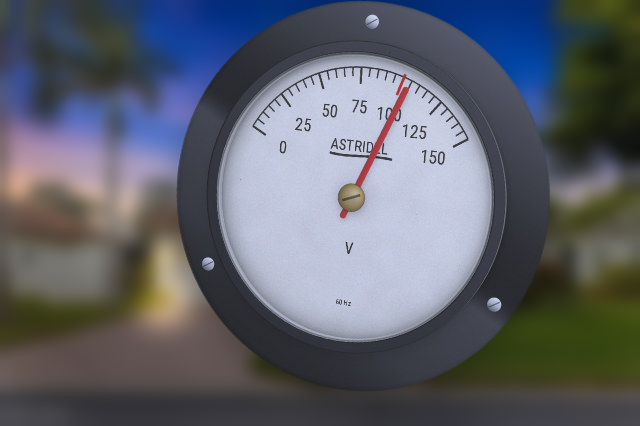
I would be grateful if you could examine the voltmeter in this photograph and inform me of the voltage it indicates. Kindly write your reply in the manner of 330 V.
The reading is 105 V
